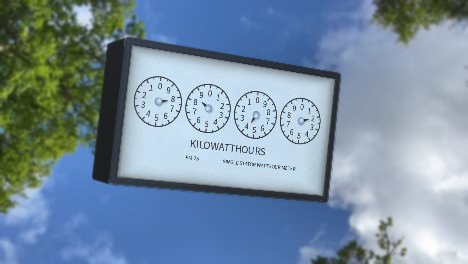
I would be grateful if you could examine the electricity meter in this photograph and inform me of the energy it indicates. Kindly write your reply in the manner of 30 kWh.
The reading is 7842 kWh
